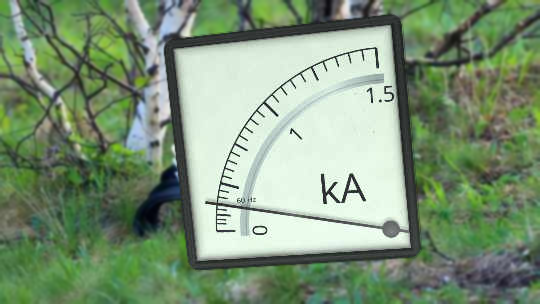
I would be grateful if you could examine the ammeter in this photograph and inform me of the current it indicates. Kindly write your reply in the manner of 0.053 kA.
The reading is 0.35 kA
